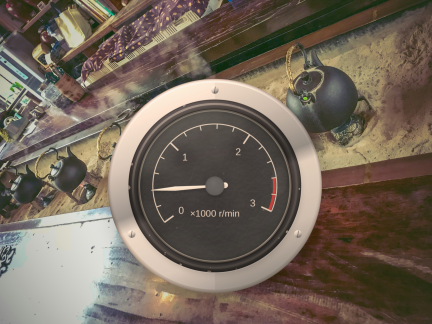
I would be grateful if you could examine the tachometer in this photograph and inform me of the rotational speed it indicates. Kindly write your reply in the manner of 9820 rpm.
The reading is 400 rpm
